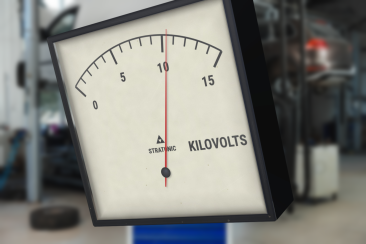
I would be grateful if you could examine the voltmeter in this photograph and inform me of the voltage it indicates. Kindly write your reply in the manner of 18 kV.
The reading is 10.5 kV
